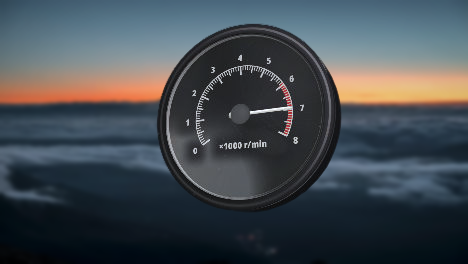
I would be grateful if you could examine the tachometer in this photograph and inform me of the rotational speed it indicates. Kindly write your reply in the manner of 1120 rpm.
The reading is 7000 rpm
